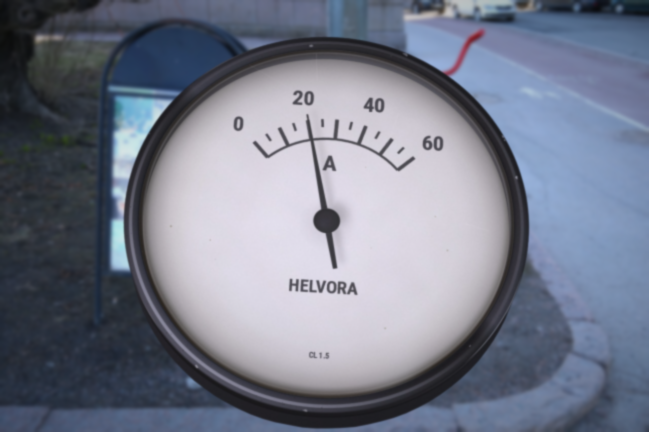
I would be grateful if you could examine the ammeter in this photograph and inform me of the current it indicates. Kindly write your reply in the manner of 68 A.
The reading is 20 A
